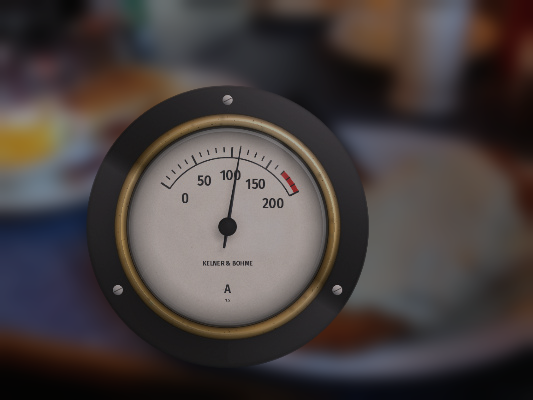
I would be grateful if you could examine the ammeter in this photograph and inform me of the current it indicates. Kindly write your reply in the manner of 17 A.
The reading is 110 A
